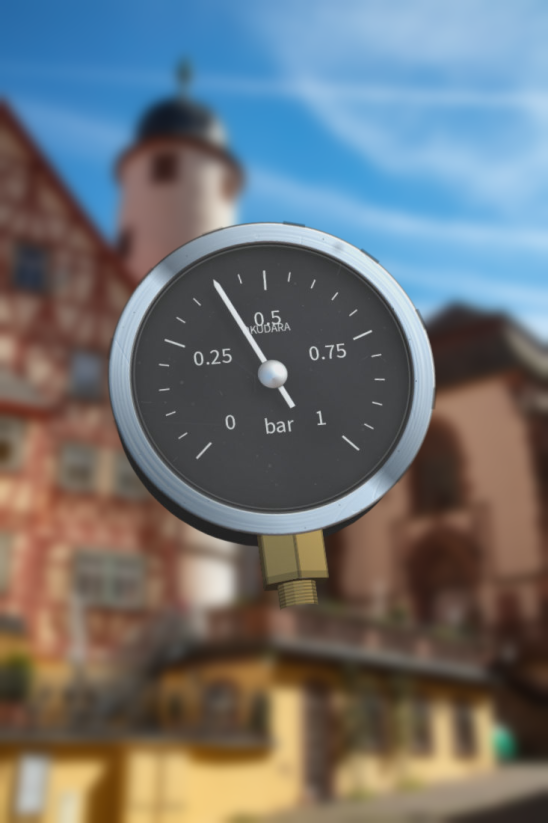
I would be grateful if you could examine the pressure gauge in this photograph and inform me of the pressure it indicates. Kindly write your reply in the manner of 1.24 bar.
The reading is 0.4 bar
